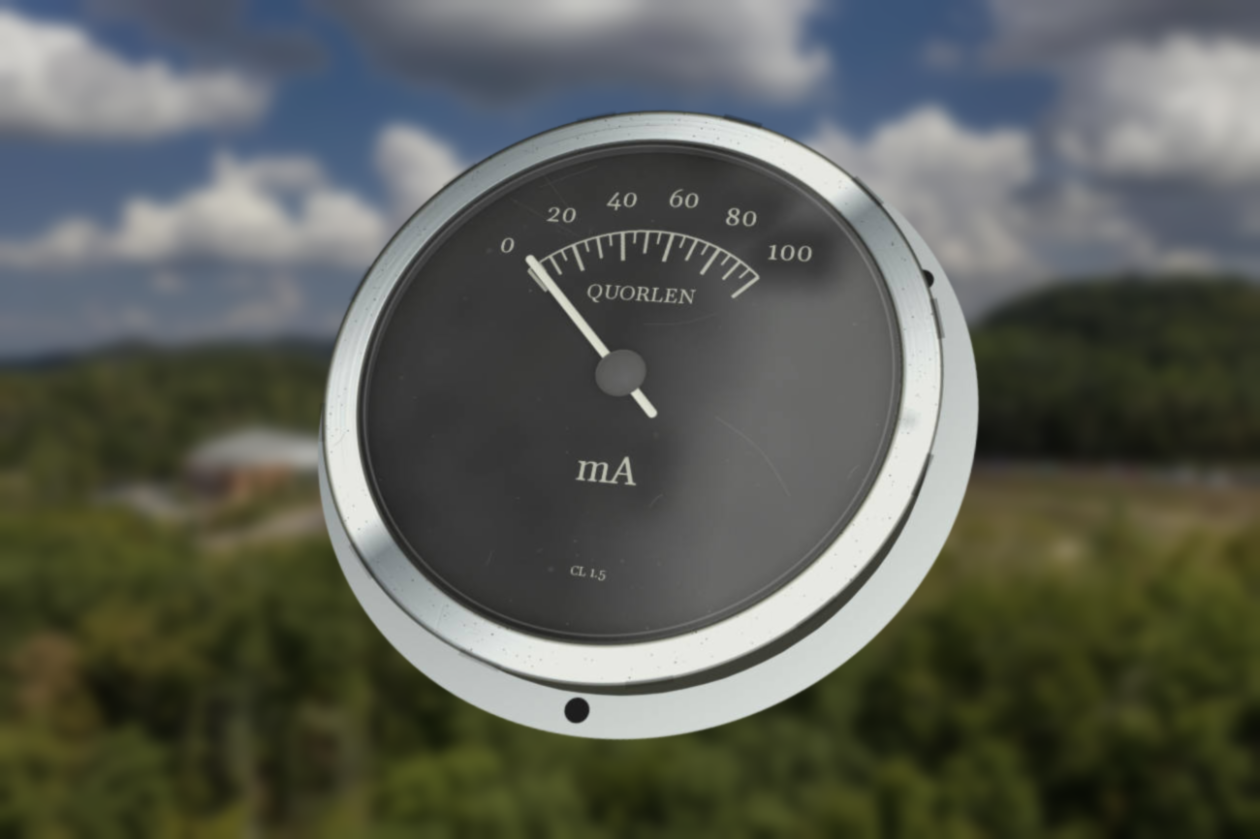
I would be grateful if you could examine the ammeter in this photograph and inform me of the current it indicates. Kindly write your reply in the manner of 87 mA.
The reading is 2.5 mA
